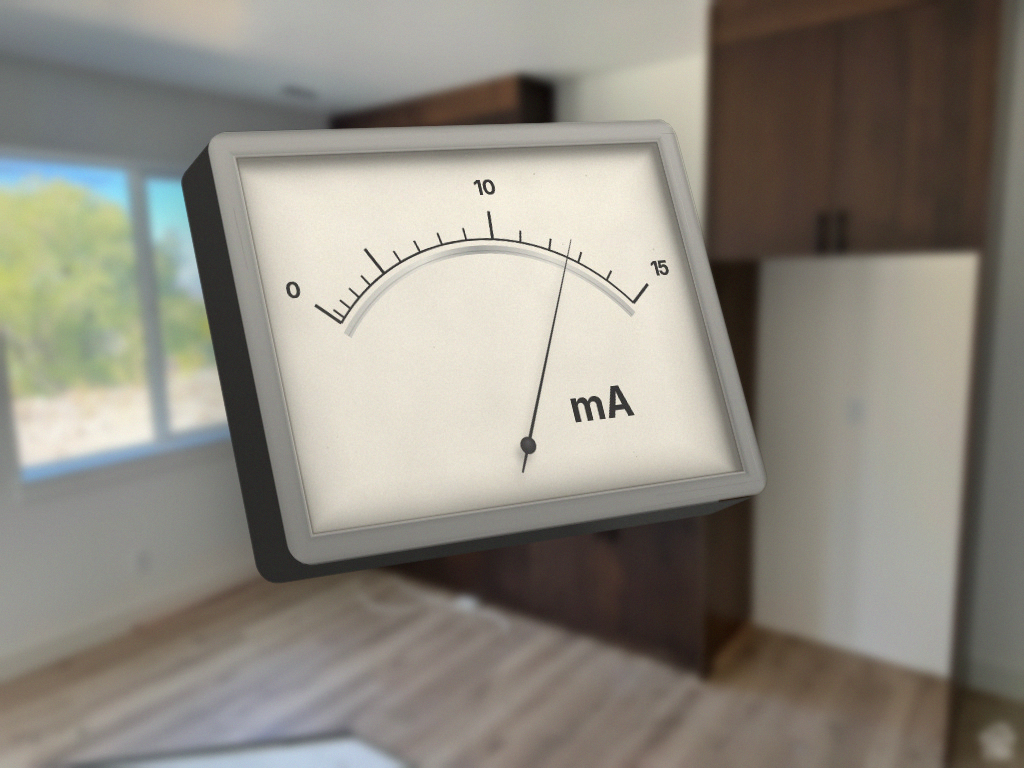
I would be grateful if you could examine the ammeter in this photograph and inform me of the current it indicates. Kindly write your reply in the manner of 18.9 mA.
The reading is 12.5 mA
